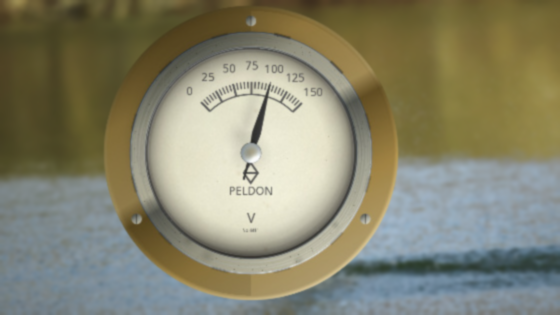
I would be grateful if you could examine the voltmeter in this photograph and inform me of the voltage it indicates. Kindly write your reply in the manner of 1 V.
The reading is 100 V
